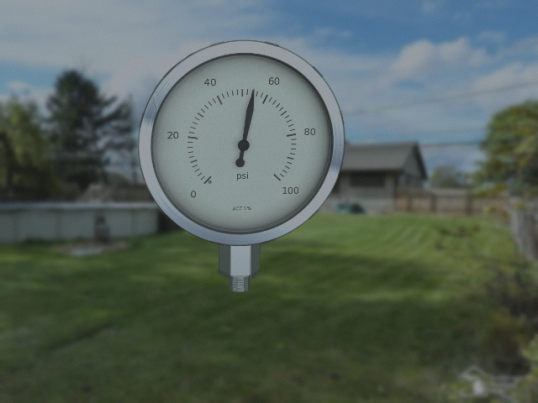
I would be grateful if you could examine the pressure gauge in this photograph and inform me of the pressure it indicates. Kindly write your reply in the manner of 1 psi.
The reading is 54 psi
